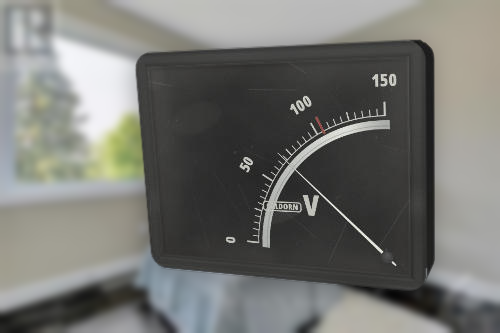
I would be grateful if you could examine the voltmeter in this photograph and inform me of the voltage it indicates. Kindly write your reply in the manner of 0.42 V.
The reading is 70 V
